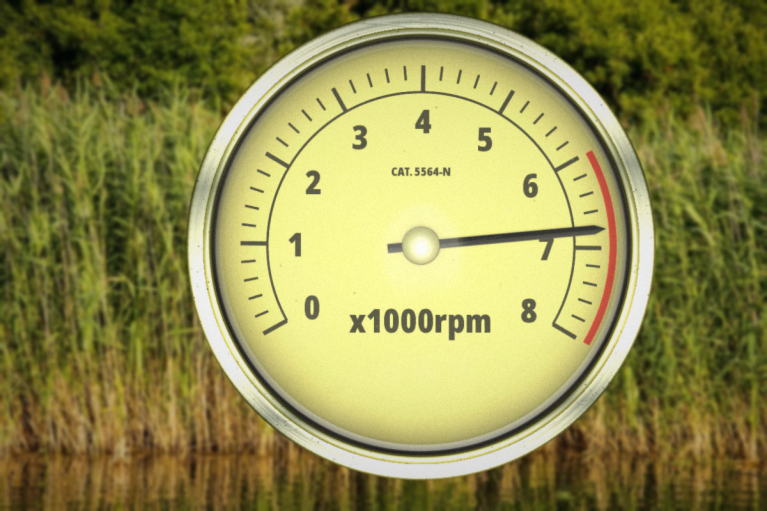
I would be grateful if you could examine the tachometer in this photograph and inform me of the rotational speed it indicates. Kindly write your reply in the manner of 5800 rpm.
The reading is 6800 rpm
